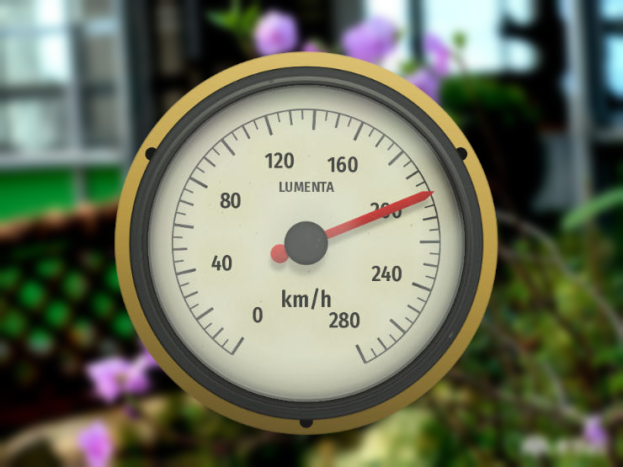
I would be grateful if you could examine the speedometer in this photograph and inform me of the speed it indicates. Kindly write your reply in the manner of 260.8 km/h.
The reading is 200 km/h
